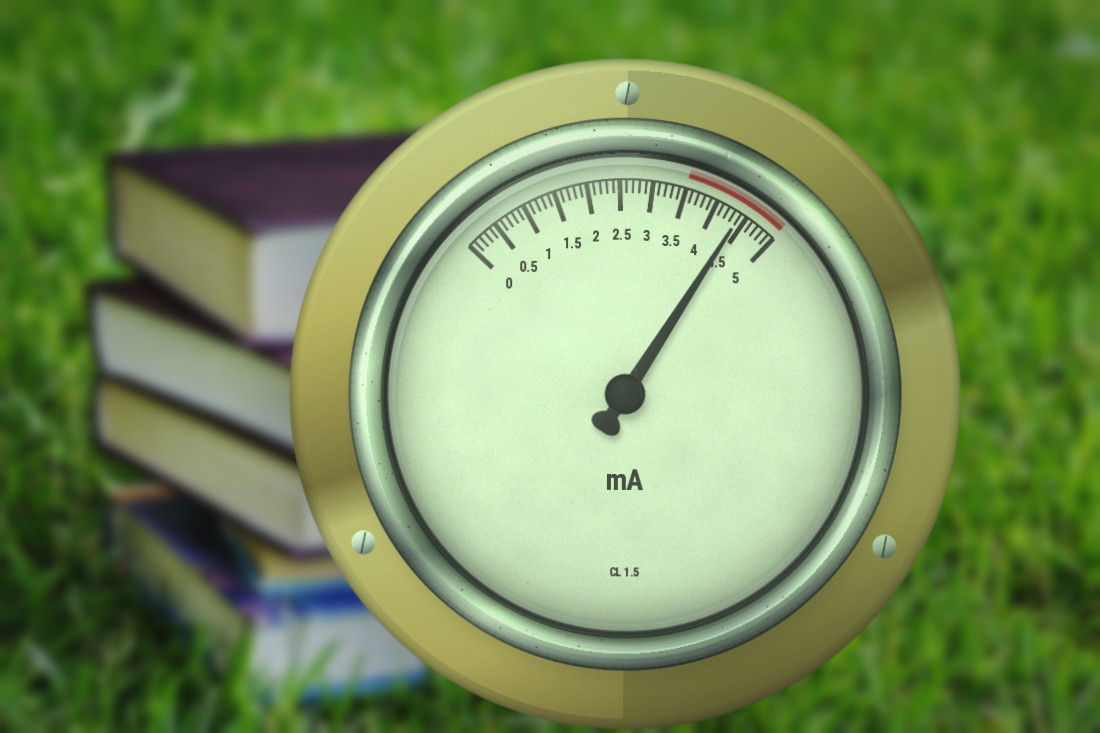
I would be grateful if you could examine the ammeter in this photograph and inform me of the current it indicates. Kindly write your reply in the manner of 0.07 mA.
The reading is 4.4 mA
